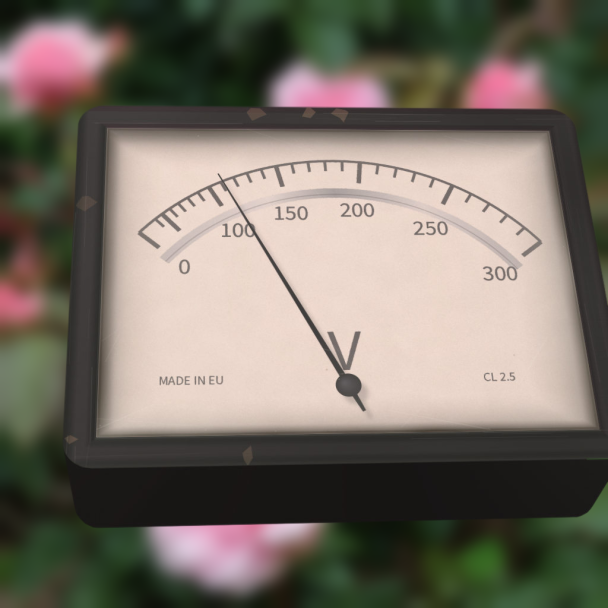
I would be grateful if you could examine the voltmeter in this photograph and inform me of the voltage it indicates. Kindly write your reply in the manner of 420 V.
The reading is 110 V
